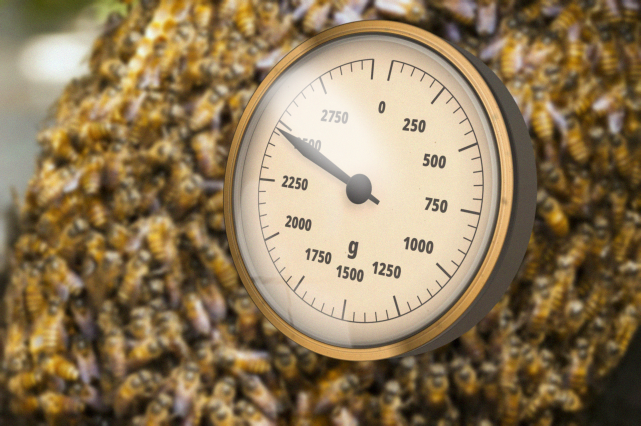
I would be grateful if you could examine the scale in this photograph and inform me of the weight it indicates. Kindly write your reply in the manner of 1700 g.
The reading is 2475 g
